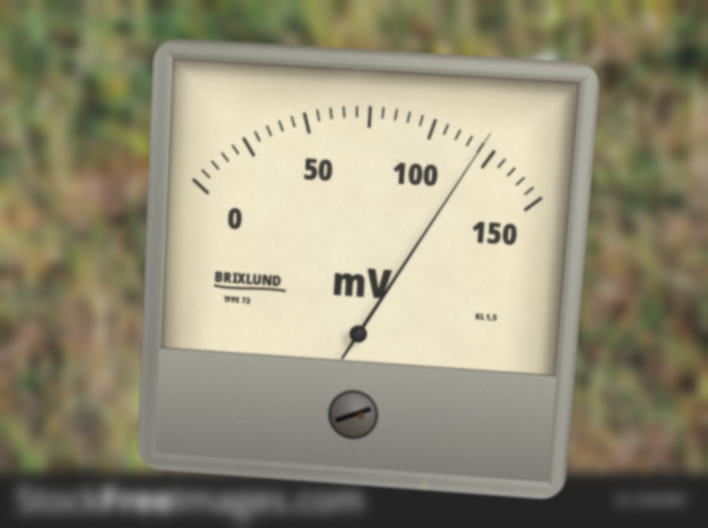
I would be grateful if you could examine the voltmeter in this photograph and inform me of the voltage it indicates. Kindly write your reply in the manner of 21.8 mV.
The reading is 120 mV
